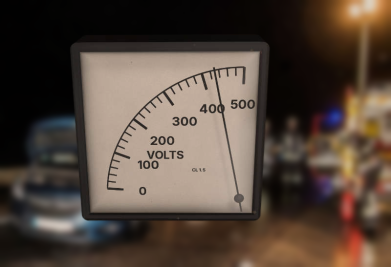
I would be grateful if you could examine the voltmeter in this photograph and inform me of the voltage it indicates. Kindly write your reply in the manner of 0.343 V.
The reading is 430 V
